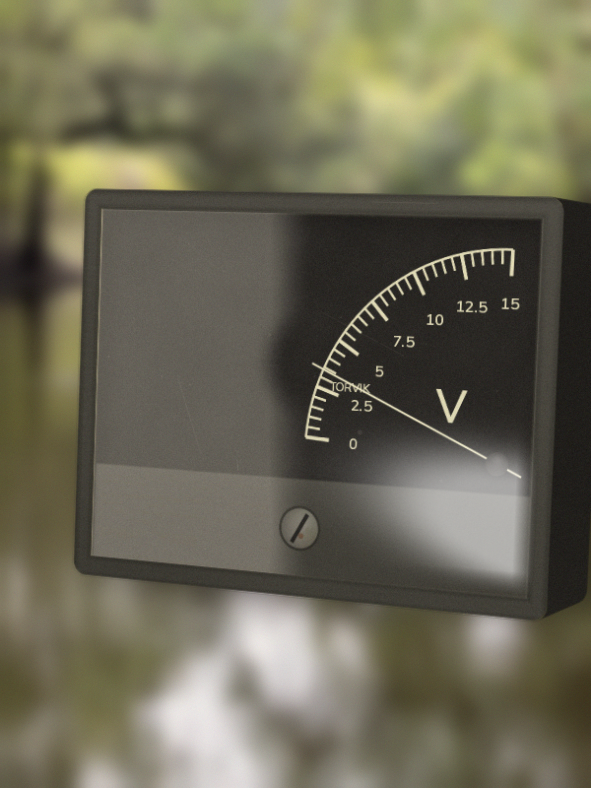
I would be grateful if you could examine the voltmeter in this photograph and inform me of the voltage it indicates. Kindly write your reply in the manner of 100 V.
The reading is 3.5 V
